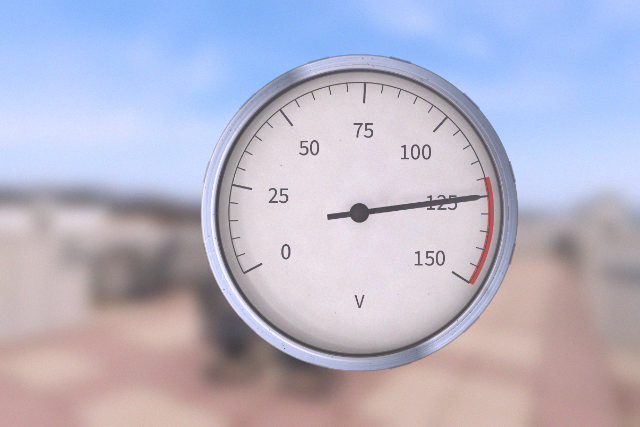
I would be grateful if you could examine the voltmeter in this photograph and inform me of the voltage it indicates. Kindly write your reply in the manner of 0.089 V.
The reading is 125 V
